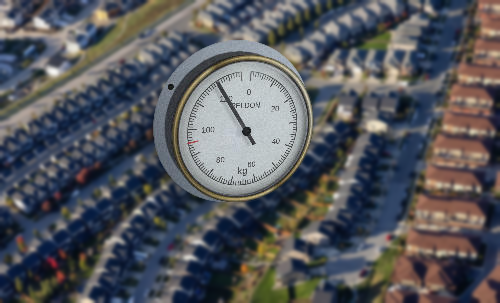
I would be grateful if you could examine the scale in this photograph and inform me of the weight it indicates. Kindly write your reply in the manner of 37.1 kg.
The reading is 120 kg
